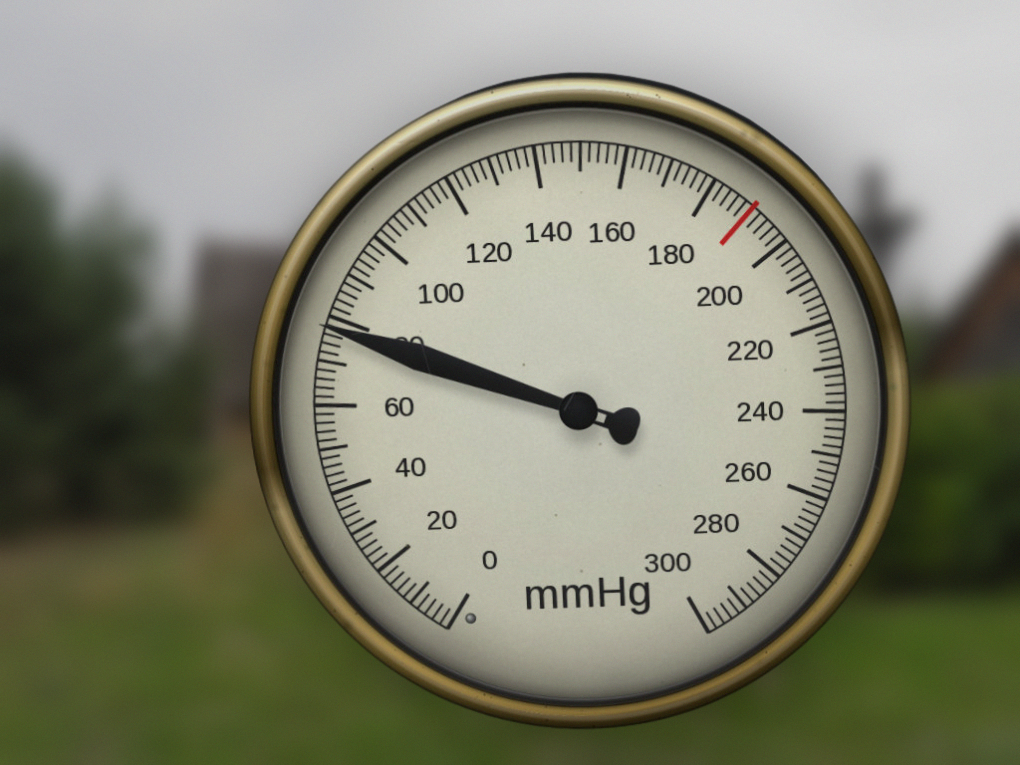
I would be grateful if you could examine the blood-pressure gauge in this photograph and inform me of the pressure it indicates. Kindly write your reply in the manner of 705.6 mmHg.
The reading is 78 mmHg
